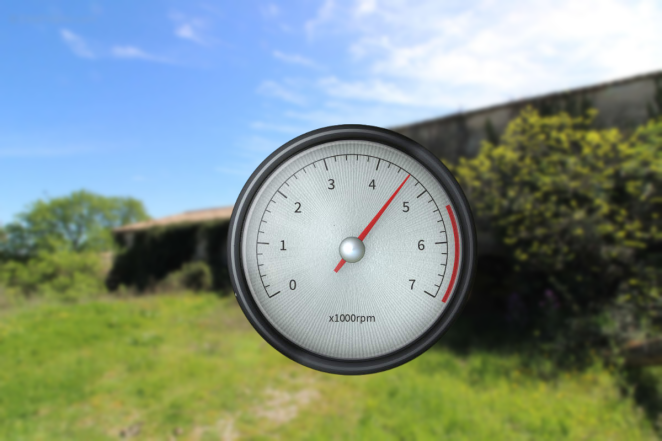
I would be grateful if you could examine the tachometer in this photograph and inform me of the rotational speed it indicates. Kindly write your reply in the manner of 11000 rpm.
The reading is 4600 rpm
